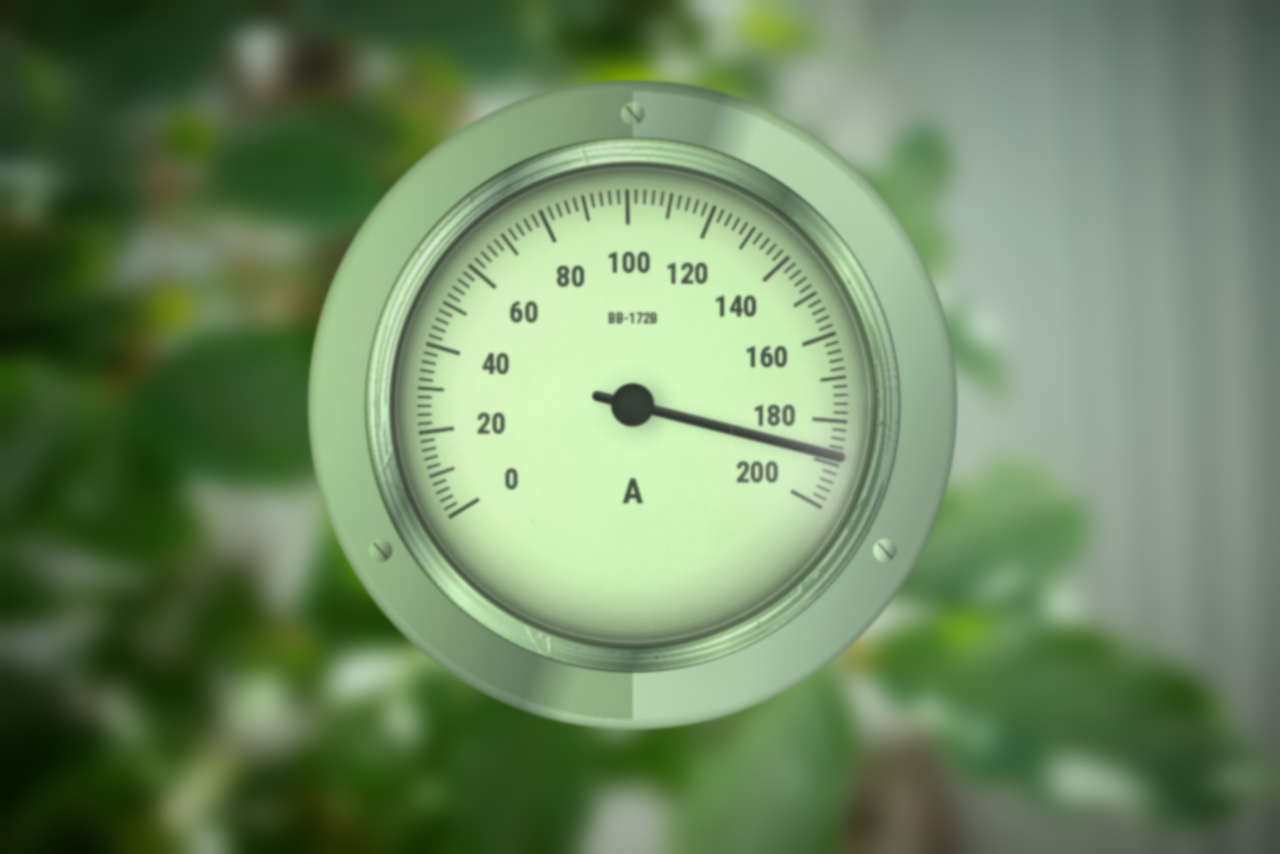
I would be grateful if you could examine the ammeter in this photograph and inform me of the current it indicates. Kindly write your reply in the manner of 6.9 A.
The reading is 188 A
